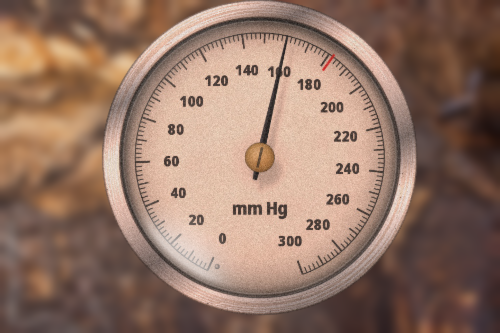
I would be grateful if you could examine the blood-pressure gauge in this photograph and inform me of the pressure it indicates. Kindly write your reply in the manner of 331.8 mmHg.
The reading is 160 mmHg
